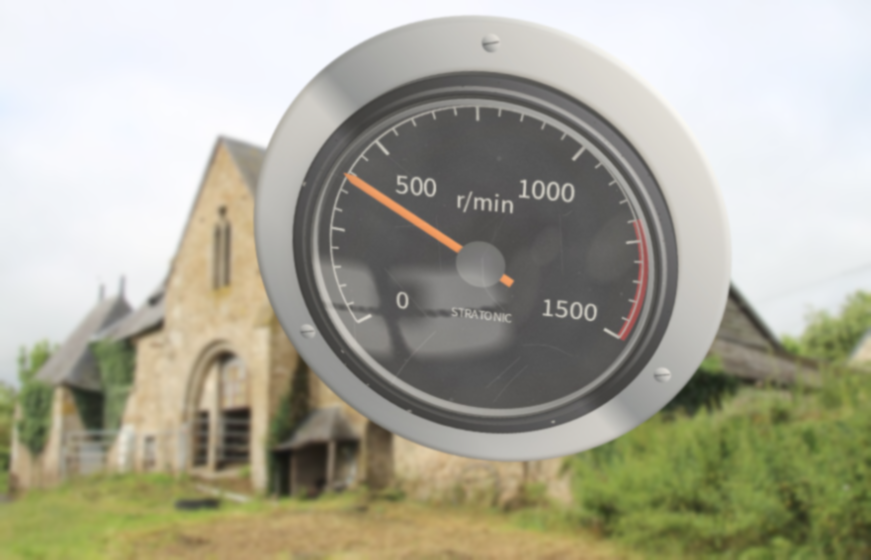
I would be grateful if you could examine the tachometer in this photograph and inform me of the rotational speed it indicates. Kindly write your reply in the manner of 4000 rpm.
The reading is 400 rpm
